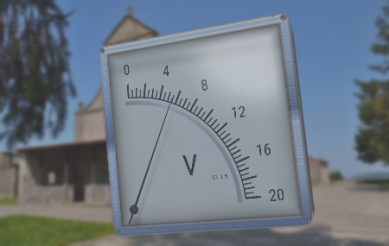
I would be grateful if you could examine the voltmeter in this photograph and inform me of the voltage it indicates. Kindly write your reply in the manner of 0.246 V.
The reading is 5.5 V
